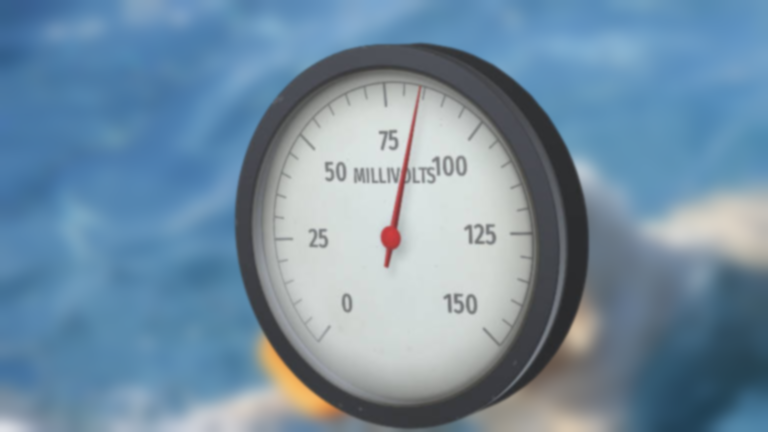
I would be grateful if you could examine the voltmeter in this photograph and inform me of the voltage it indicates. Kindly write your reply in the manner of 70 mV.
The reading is 85 mV
